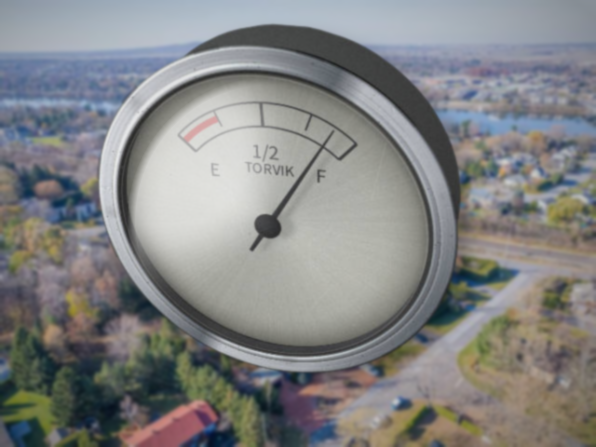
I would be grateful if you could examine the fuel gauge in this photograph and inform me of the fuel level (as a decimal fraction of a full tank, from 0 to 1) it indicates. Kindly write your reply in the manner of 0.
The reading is 0.875
